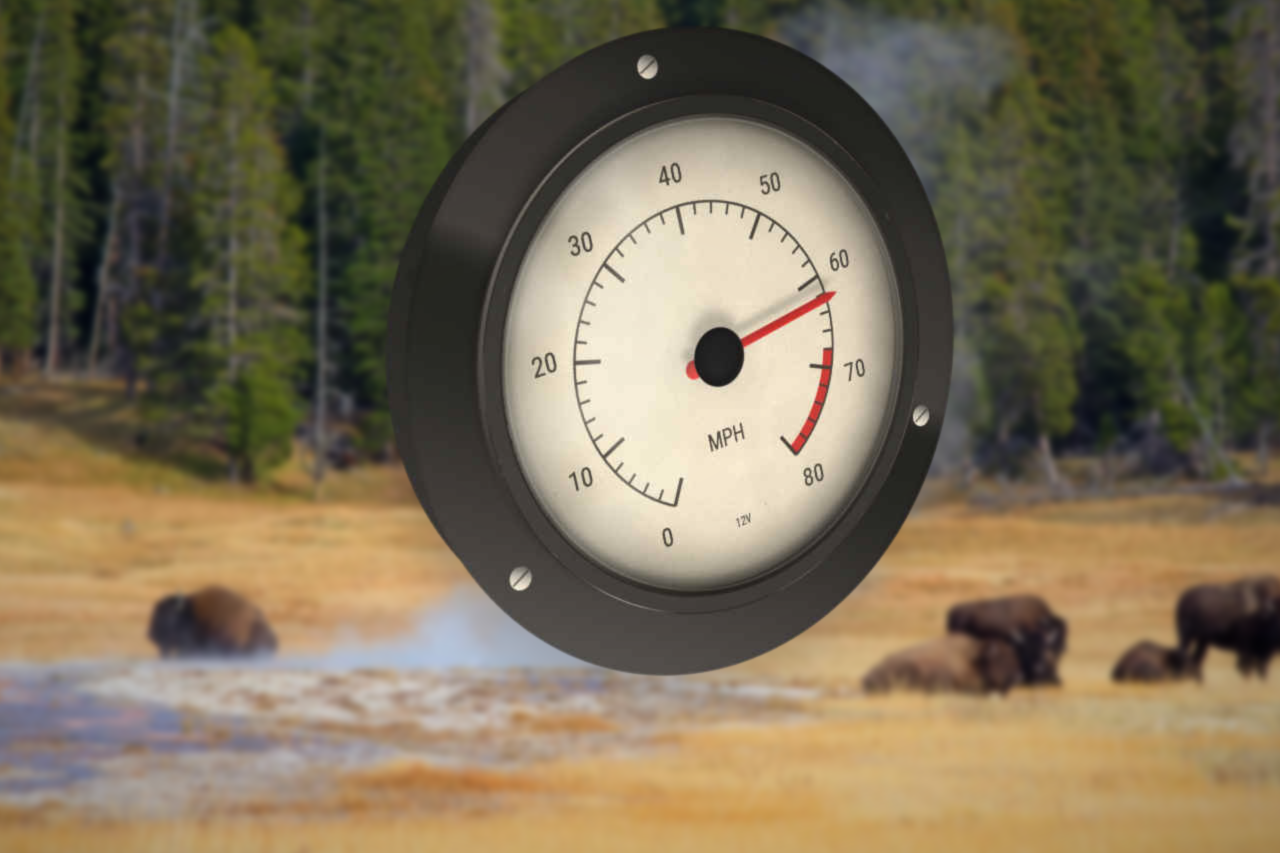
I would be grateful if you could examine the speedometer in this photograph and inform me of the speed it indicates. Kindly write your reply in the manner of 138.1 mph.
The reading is 62 mph
